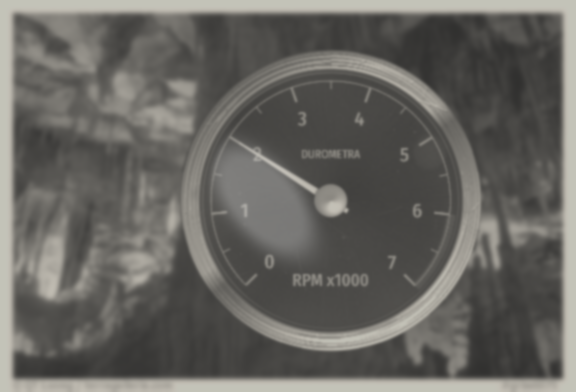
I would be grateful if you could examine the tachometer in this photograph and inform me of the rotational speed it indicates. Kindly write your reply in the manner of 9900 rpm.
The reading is 2000 rpm
